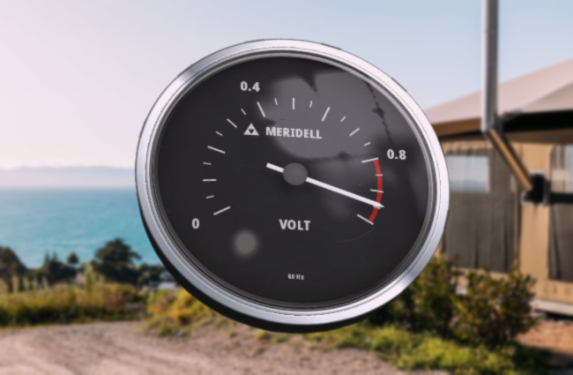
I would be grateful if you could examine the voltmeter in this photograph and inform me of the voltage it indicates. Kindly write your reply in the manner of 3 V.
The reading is 0.95 V
